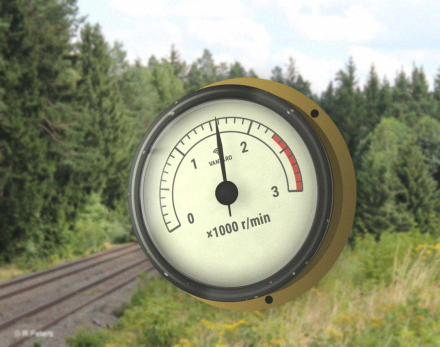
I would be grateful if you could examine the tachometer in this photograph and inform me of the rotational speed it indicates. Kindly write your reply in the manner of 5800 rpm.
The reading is 1600 rpm
